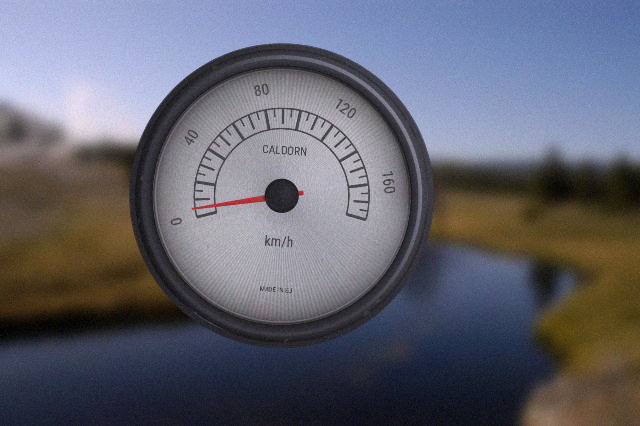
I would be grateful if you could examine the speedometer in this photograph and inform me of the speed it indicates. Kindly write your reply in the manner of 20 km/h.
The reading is 5 km/h
